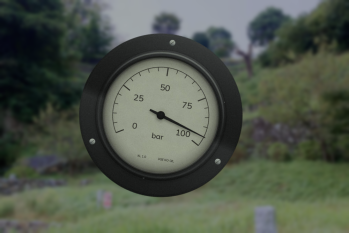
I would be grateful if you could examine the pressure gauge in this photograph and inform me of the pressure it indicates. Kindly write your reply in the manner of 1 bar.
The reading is 95 bar
